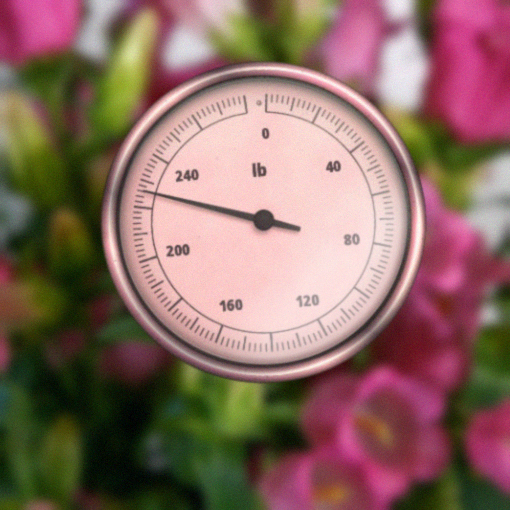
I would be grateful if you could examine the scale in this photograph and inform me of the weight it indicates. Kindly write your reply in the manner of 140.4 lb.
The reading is 226 lb
